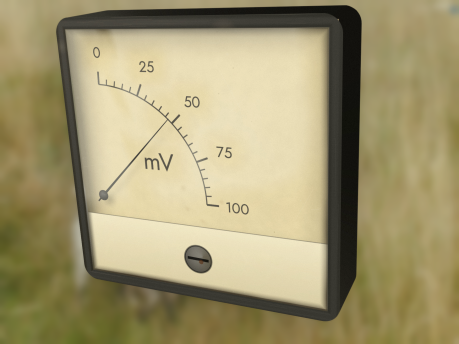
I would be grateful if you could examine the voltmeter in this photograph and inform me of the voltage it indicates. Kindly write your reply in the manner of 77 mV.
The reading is 47.5 mV
